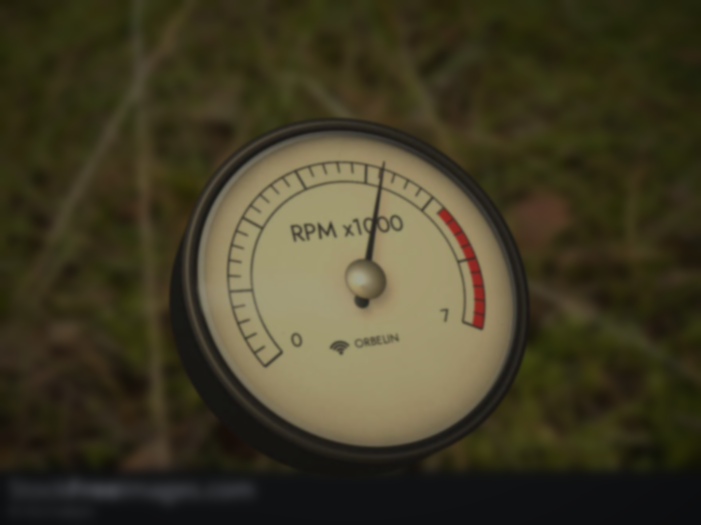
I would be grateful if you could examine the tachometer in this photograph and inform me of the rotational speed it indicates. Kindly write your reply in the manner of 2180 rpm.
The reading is 4200 rpm
